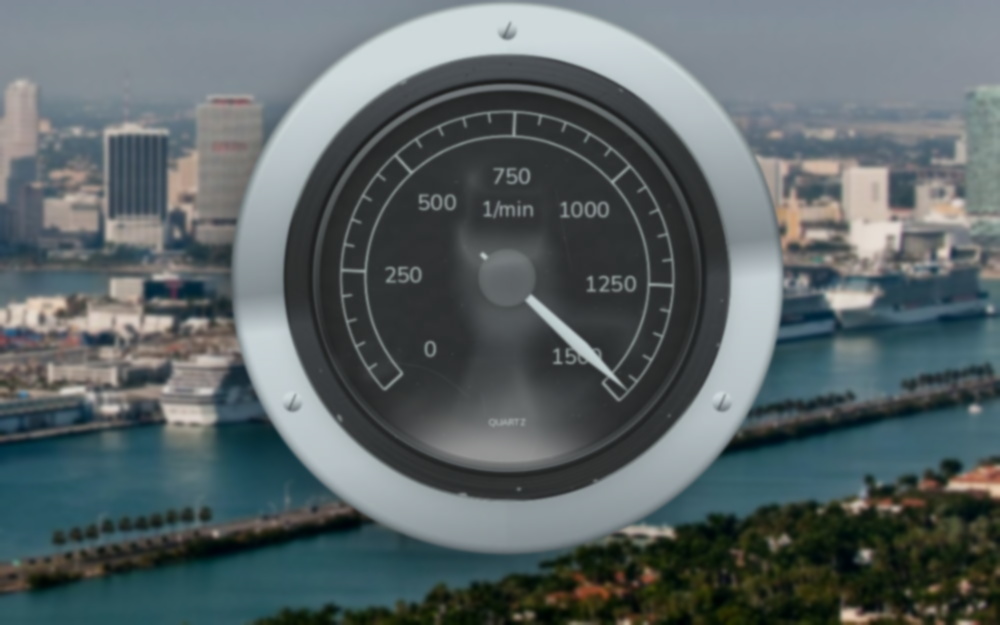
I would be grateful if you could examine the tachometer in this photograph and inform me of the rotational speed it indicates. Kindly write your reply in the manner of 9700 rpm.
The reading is 1475 rpm
